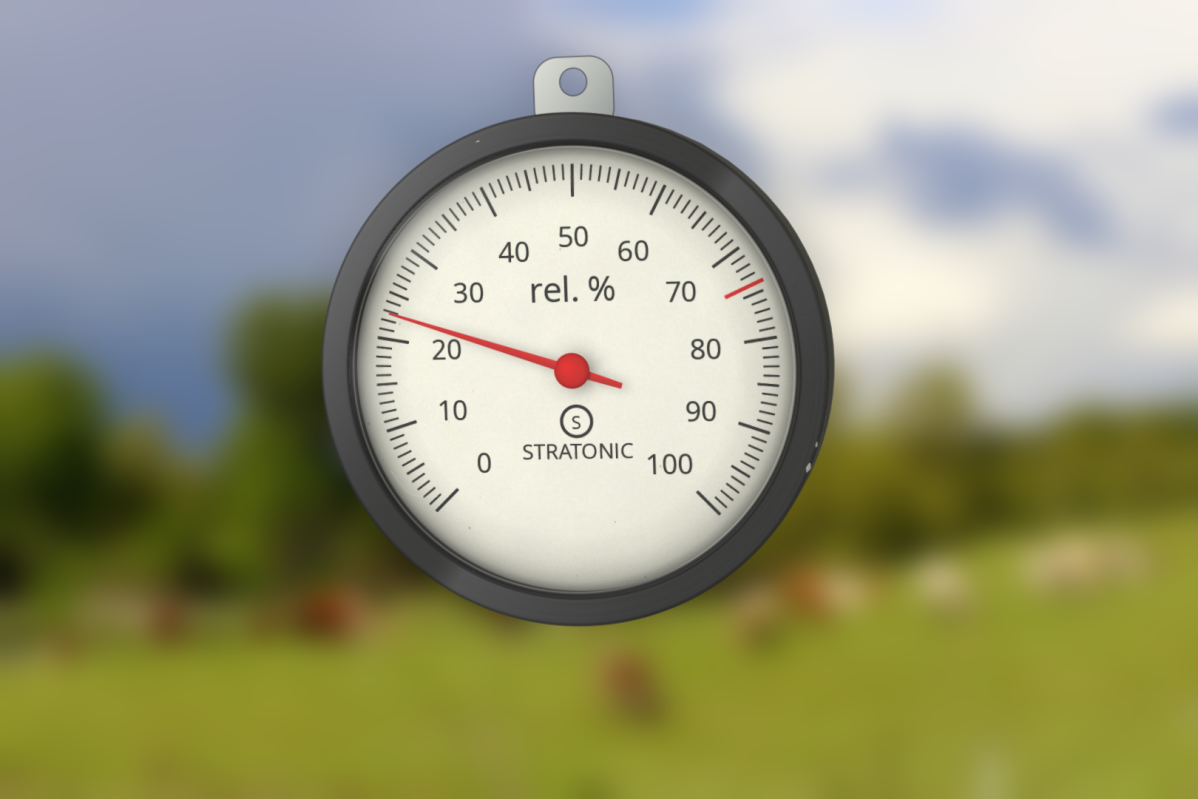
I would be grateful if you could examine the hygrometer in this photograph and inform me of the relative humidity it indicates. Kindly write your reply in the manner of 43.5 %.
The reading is 23 %
